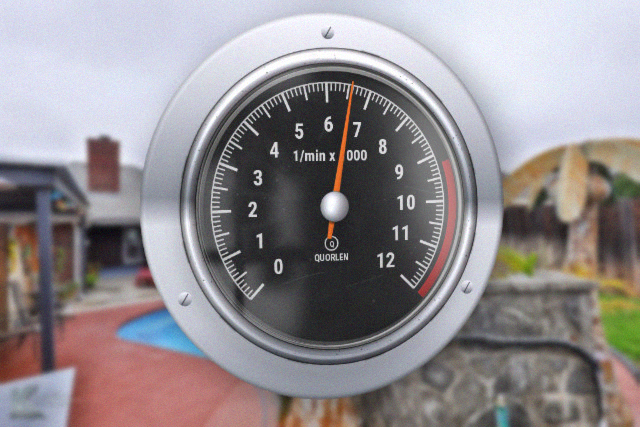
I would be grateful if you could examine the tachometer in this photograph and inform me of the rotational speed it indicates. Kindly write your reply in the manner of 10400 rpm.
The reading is 6500 rpm
